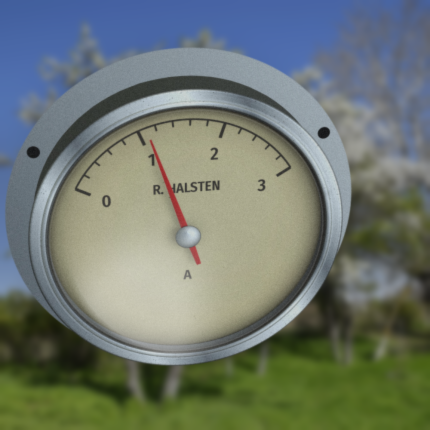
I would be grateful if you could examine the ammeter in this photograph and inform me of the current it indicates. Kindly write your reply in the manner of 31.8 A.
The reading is 1.1 A
